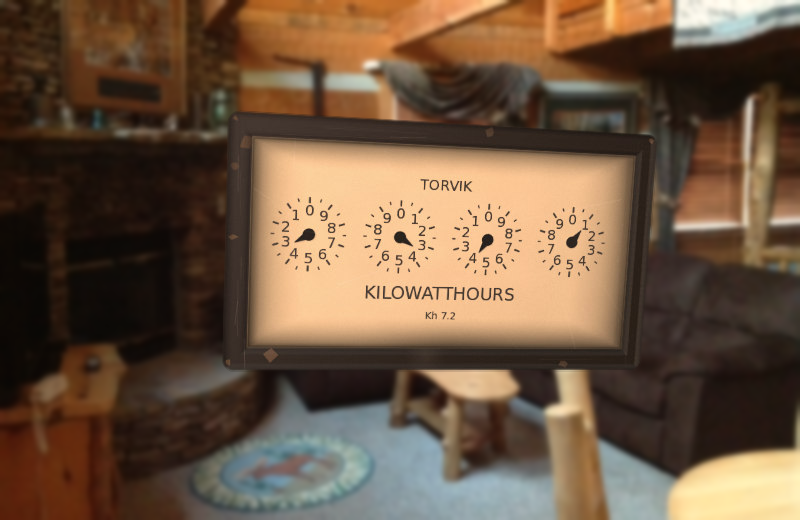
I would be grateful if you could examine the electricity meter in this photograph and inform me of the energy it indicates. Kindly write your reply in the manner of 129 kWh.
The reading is 3341 kWh
